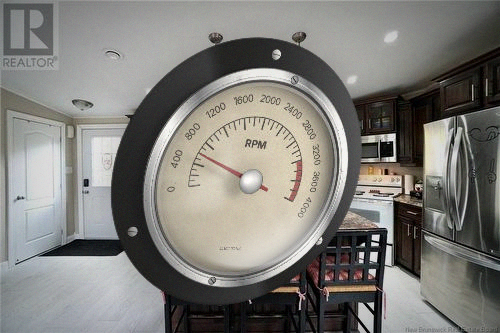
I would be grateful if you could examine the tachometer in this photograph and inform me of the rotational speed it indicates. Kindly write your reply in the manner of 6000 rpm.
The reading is 600 rpm
